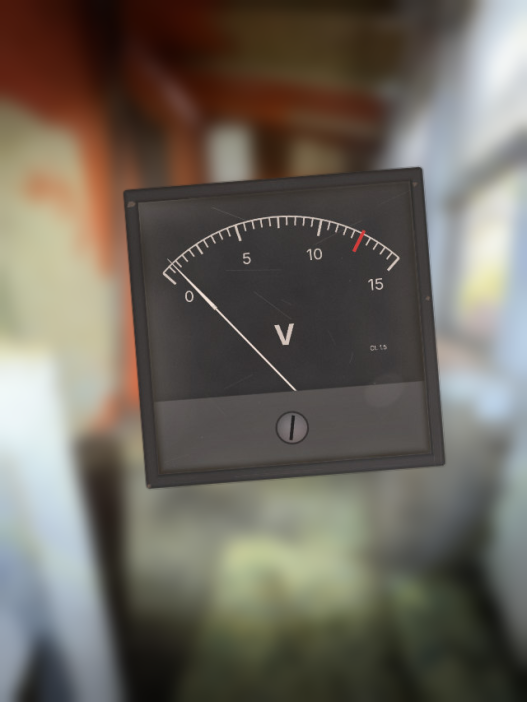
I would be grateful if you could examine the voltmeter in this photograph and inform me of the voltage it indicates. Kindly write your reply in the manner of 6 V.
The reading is 0.75 V
